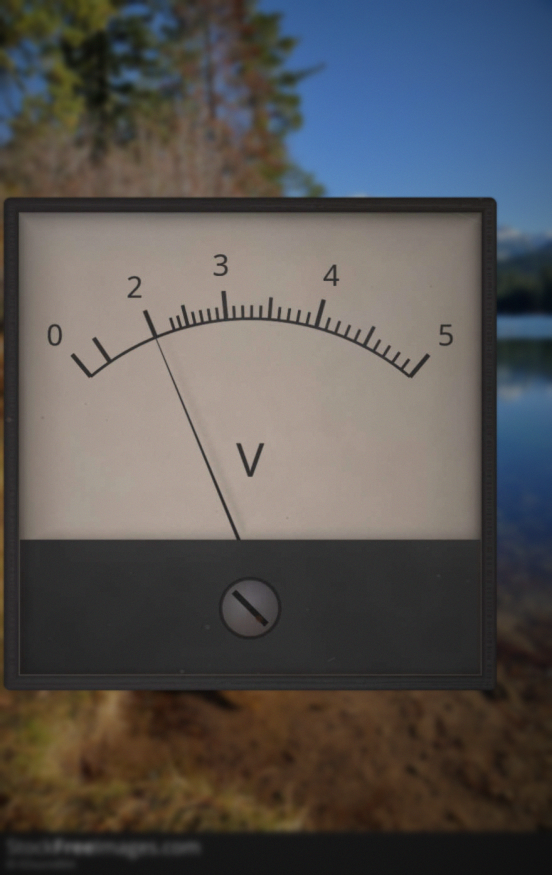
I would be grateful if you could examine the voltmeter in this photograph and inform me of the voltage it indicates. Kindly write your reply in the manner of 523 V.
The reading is 2 V
